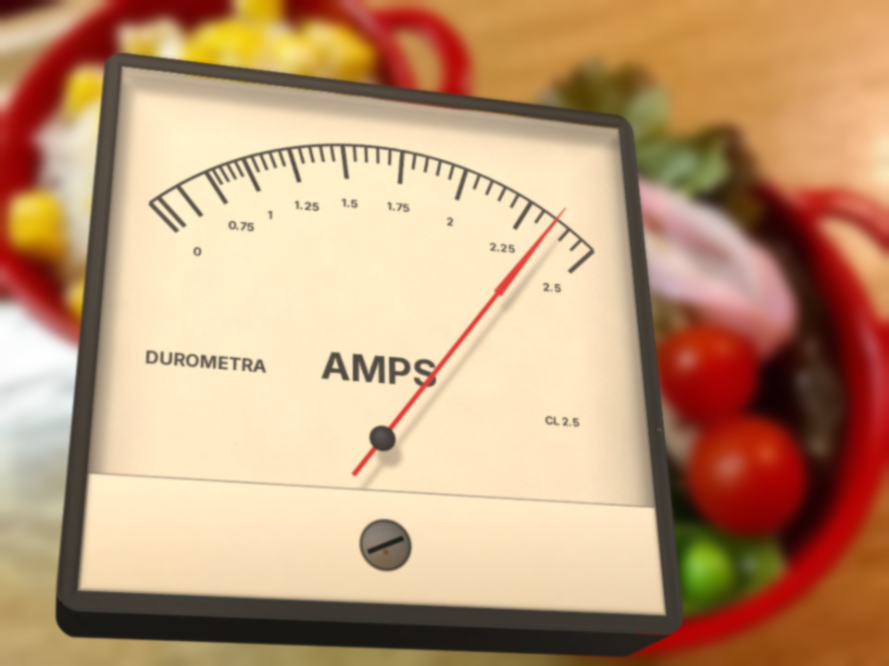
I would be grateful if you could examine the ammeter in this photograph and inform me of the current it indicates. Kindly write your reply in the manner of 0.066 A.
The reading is 2.35 A
